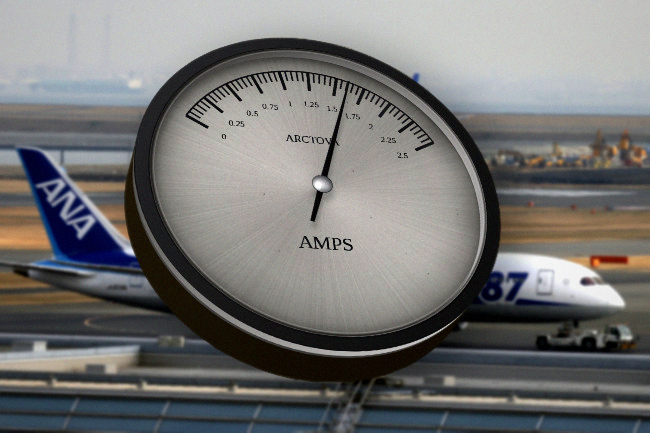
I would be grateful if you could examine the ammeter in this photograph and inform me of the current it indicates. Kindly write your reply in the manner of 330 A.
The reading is 1.6 A
